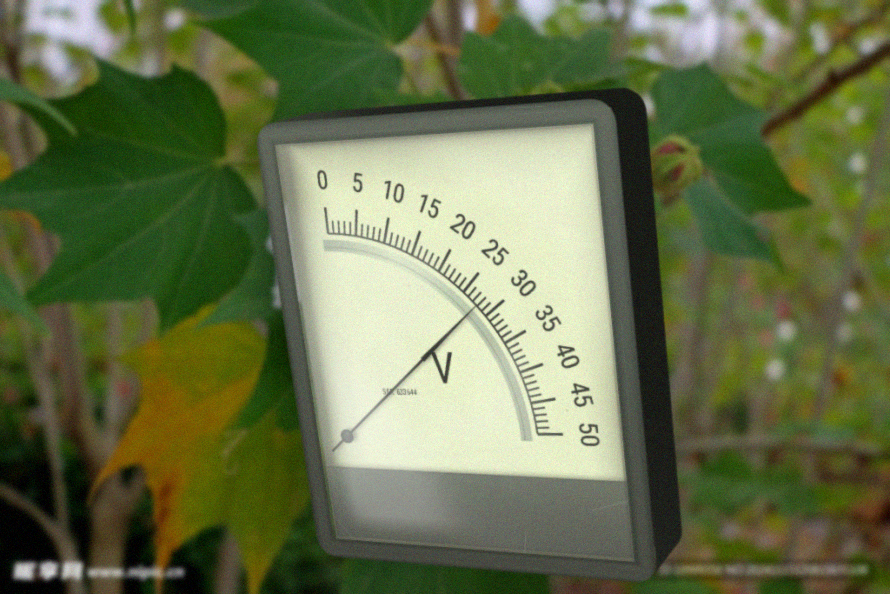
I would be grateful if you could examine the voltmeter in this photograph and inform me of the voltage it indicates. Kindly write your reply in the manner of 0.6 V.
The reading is 28 V
